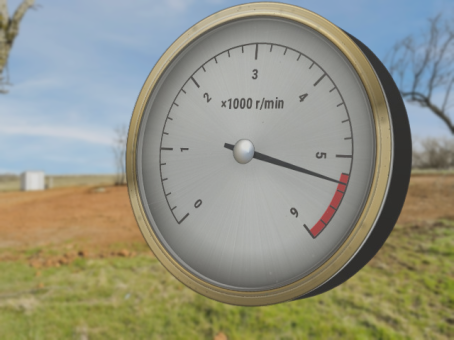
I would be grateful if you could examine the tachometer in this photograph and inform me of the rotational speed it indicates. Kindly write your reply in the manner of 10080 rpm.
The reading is 5300 rpm
